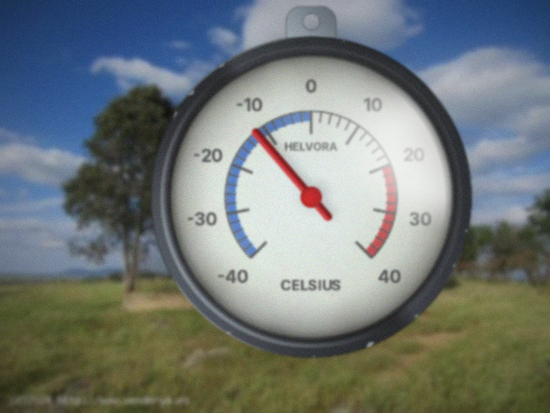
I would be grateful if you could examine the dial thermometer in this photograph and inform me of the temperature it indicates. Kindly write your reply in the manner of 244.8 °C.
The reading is -12 °C
